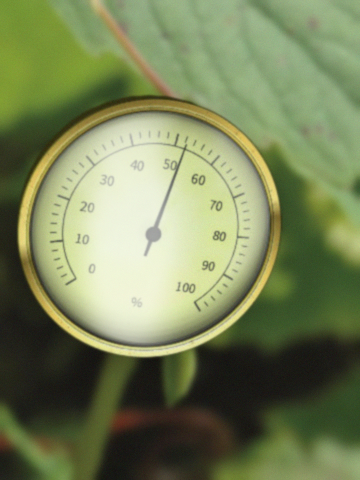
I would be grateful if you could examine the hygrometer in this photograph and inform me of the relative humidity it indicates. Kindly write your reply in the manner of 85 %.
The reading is 52 %
